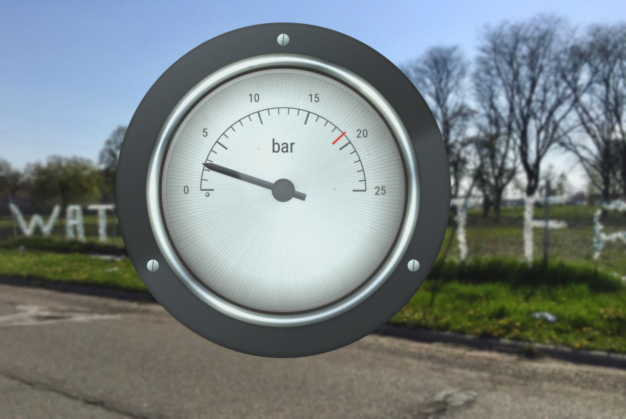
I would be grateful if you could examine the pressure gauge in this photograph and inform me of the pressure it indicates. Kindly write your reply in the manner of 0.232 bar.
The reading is 2.5 bar
